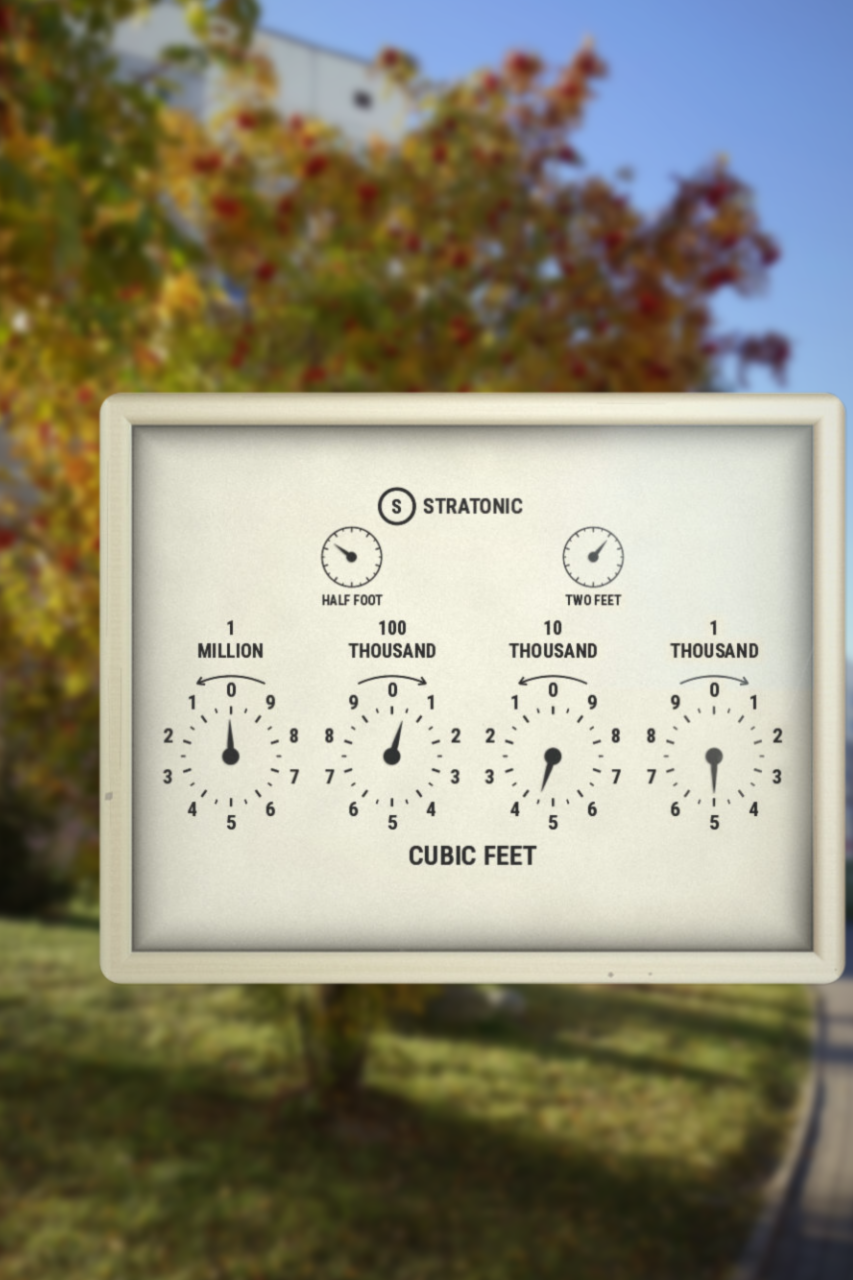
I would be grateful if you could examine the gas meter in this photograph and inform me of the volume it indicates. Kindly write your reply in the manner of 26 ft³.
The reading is 4500 ft³
